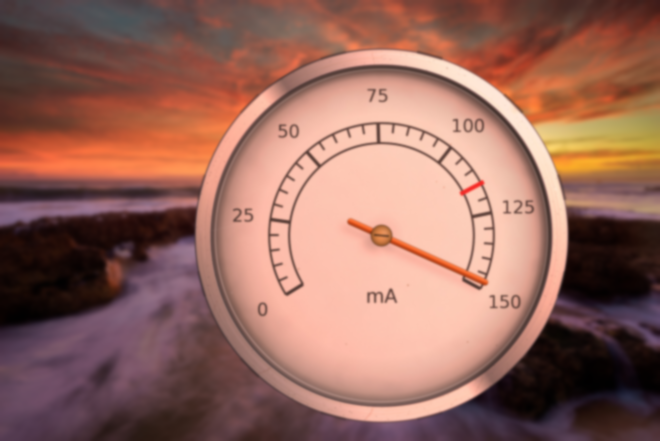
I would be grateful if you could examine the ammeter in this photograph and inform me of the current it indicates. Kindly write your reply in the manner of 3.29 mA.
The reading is 147.5 mA
